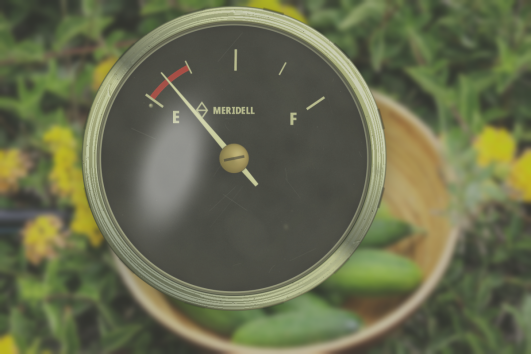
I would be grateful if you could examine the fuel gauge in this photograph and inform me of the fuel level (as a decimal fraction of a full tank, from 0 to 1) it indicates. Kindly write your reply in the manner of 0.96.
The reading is 0.125
